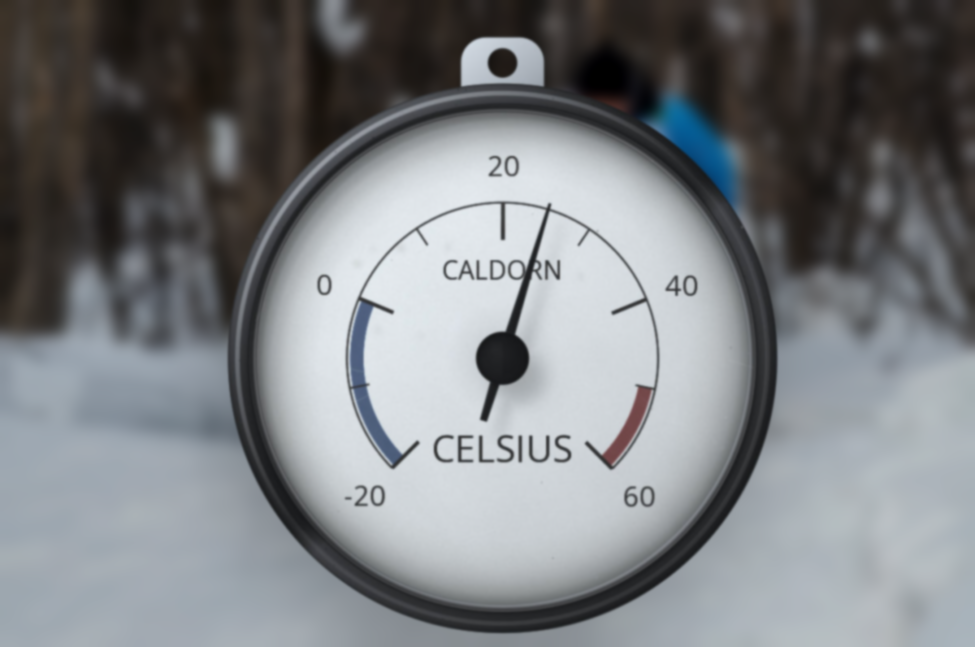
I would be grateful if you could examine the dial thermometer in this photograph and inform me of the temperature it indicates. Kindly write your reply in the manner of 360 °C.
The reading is 25 °C
